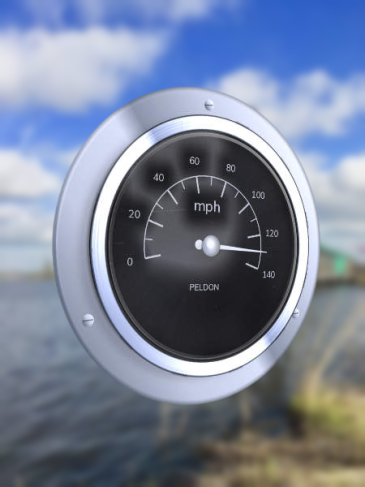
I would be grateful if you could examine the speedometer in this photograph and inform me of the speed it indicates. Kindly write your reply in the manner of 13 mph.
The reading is 130 mph
